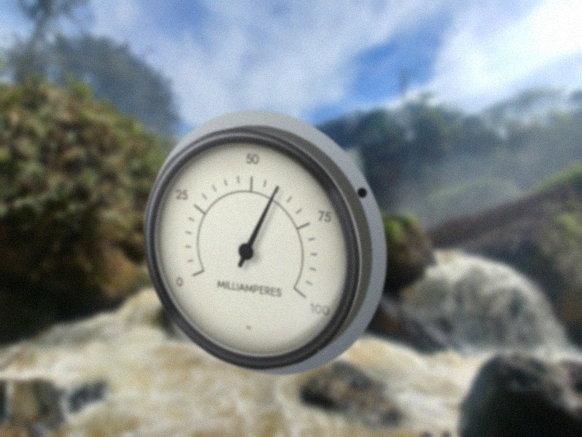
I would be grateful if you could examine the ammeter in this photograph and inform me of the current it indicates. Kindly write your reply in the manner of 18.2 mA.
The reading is 60 mA
